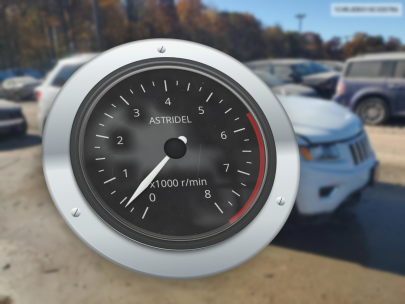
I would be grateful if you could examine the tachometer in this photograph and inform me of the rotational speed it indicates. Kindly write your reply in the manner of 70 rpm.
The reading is 375 rpm
